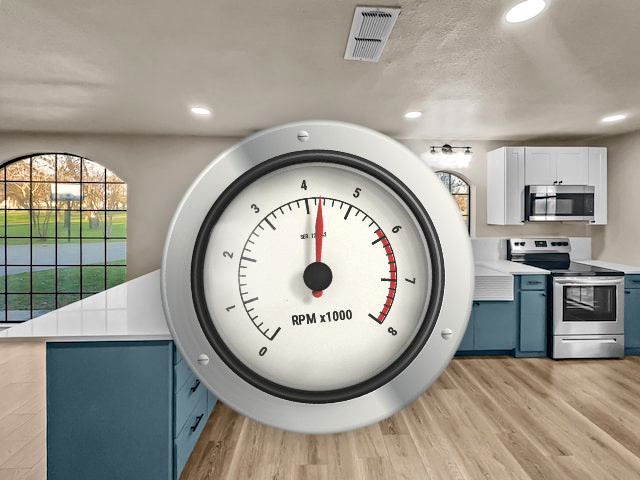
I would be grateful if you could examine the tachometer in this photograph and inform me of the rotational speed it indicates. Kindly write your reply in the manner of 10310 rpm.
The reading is 4300 rpm
